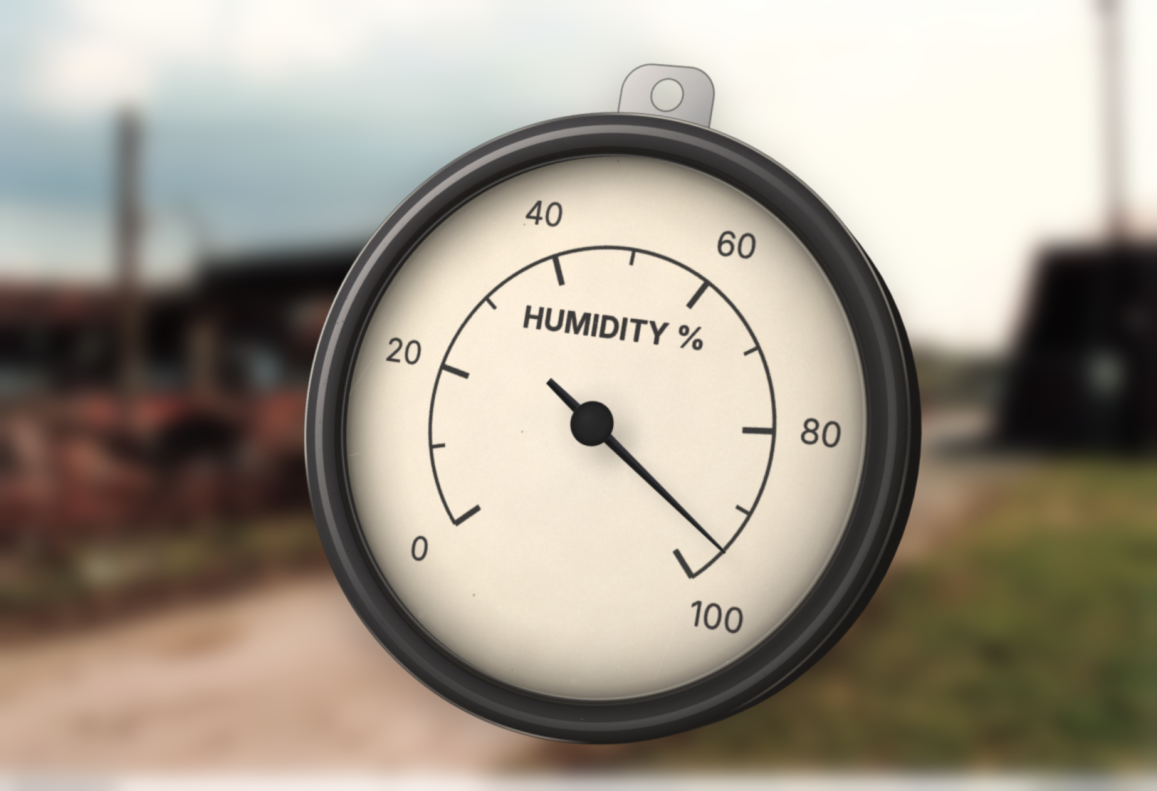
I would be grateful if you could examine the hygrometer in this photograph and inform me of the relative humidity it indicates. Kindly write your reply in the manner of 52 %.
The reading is 95 %
